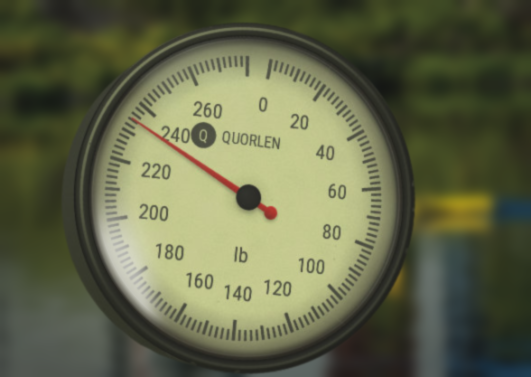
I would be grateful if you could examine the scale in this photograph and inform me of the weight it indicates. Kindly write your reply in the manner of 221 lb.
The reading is 234 lb
